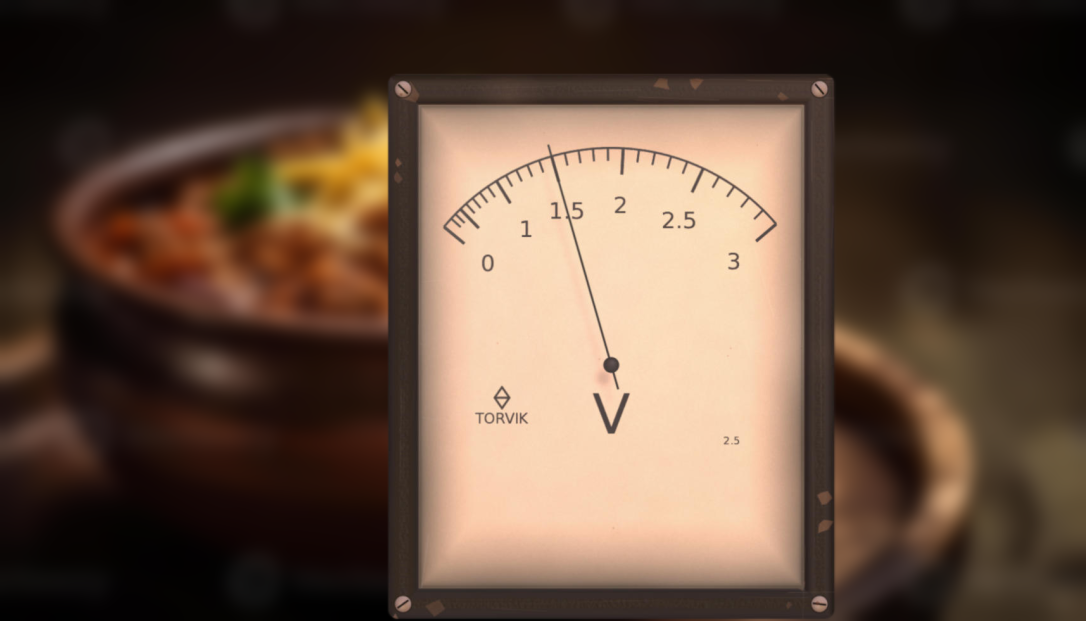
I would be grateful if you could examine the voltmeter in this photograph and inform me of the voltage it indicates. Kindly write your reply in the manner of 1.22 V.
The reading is 1.5 V
